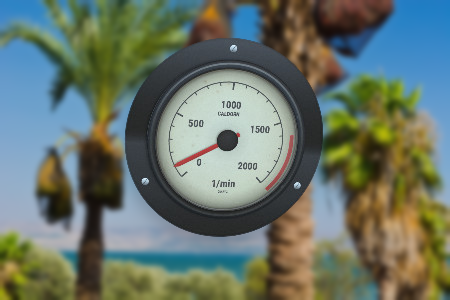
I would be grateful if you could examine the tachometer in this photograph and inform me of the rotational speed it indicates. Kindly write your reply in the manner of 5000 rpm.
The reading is 100 rpm
